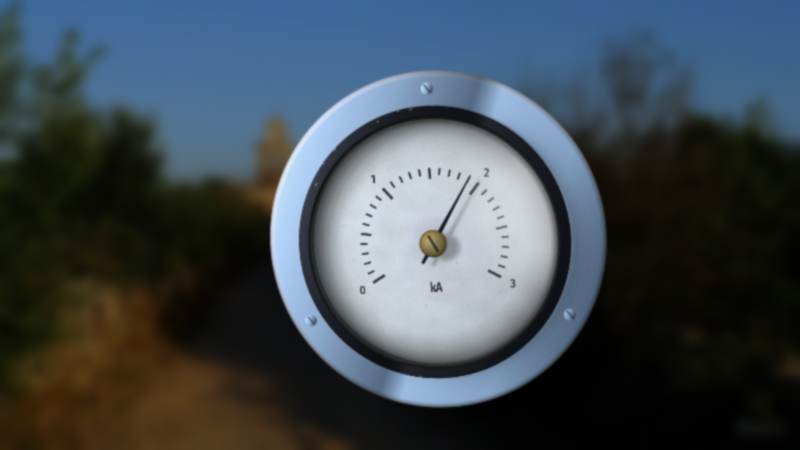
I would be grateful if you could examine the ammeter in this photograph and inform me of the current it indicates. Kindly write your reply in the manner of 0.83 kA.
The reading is 1.9 kA
